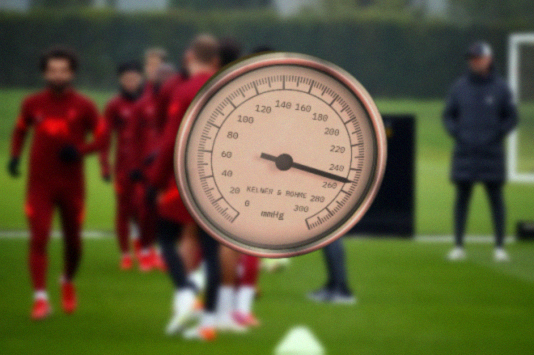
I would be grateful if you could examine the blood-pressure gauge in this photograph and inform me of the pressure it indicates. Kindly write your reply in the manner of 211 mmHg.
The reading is 250 mmHg
